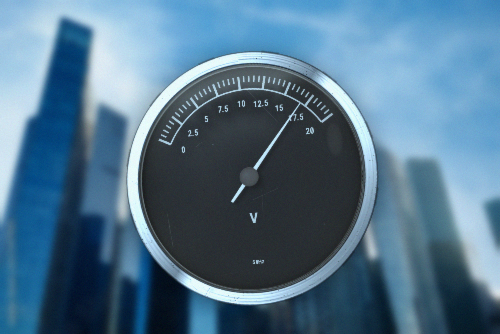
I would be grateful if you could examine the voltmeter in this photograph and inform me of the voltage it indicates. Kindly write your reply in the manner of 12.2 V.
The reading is 17 V
